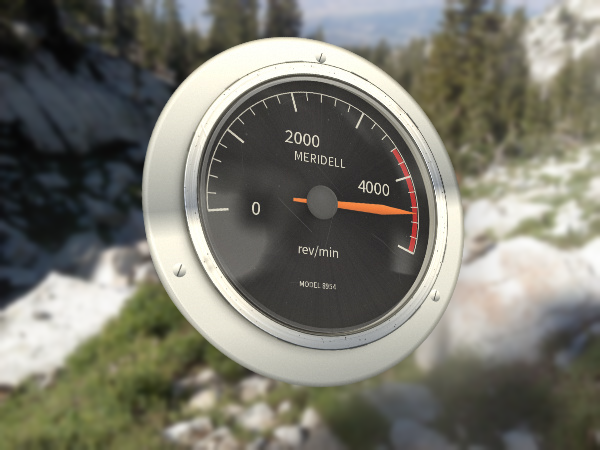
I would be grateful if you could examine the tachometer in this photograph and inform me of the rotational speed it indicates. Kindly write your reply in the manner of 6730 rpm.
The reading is 4500 rpm
